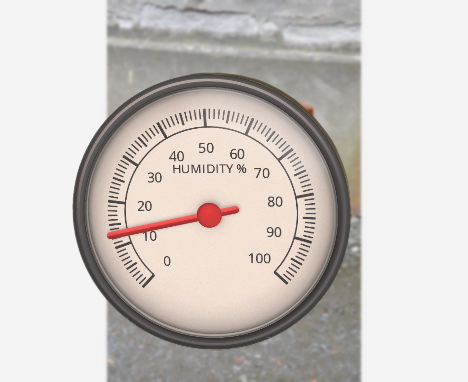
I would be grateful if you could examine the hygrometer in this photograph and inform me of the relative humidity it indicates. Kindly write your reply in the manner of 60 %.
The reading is 13 %
